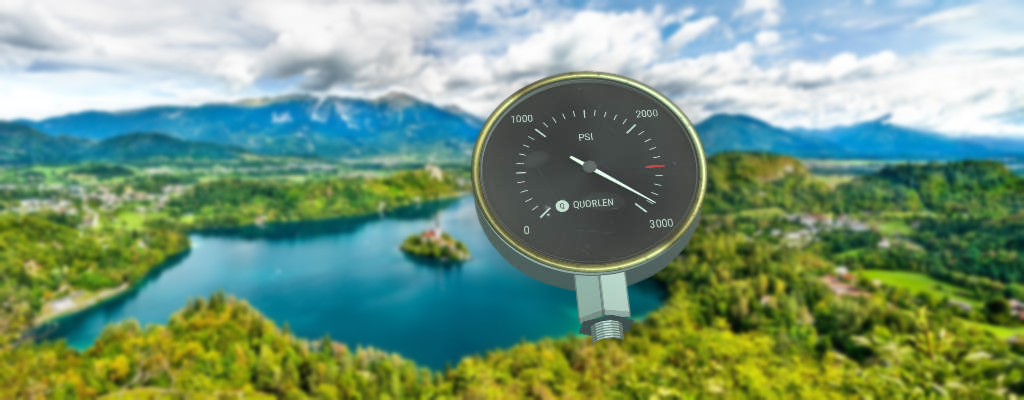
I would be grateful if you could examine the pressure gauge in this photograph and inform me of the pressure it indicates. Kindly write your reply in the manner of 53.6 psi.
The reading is 2900 psi
